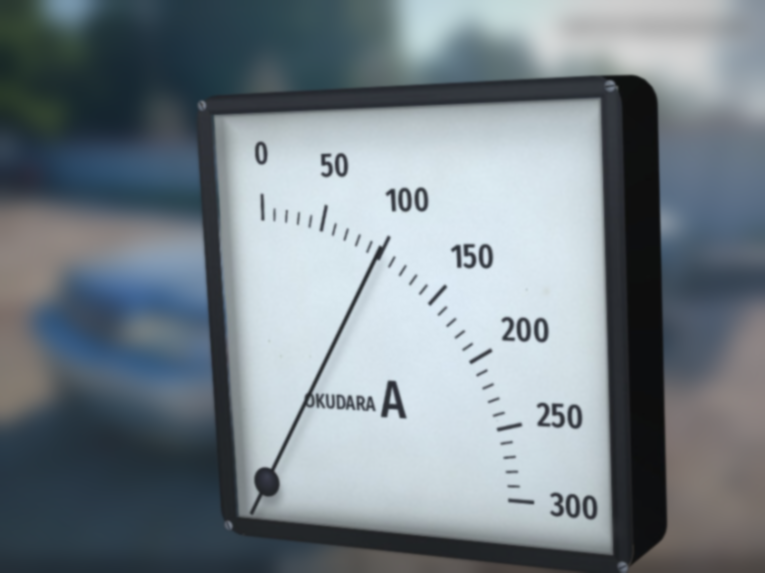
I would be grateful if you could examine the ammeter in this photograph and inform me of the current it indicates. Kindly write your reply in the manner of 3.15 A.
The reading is 100 A
